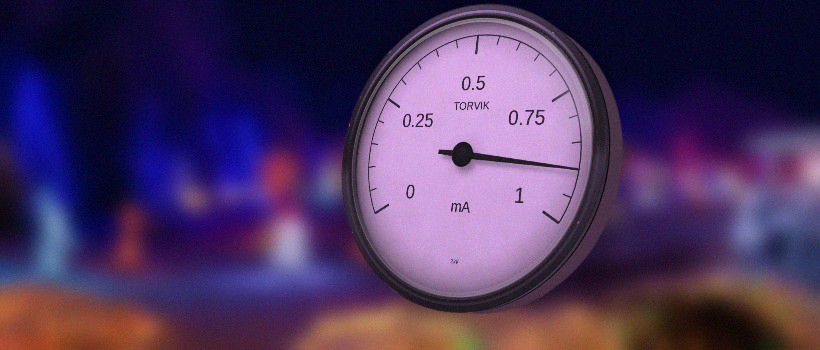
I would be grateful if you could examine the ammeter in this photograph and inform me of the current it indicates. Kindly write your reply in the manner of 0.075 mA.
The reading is 0.9 mA
